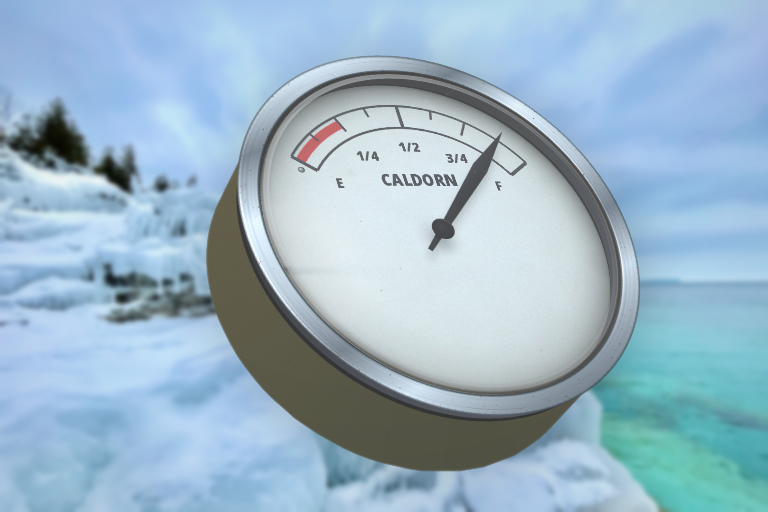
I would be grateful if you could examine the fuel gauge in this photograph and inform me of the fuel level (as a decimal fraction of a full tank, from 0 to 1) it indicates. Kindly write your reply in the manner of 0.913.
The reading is 0.875
